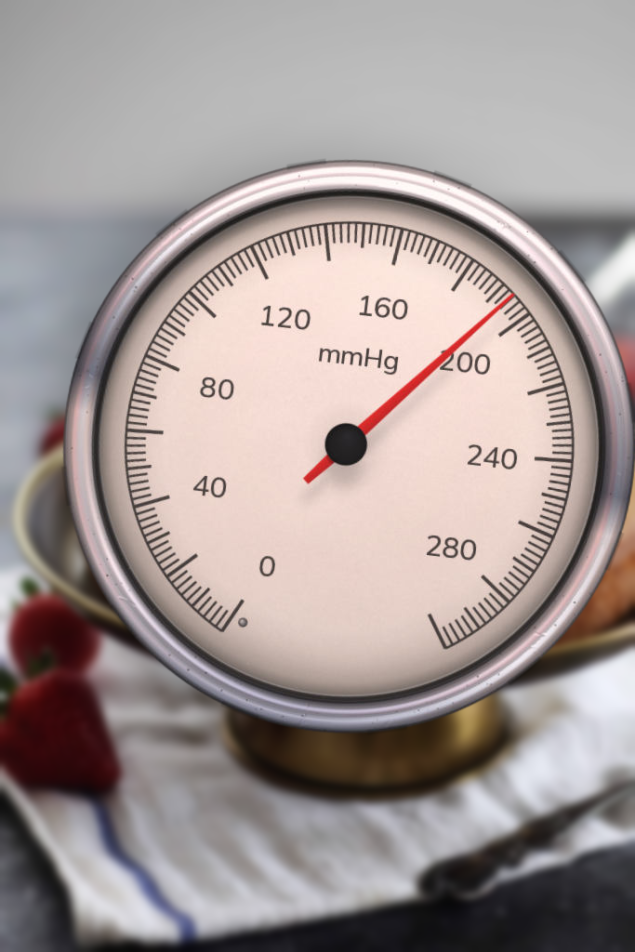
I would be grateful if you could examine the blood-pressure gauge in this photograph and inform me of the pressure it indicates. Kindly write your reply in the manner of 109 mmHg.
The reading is 194 mmHg
